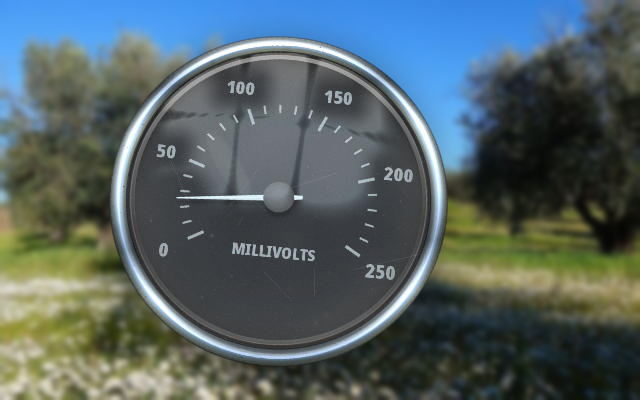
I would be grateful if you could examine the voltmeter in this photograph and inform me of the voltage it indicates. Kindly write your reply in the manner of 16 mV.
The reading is 25 mV
